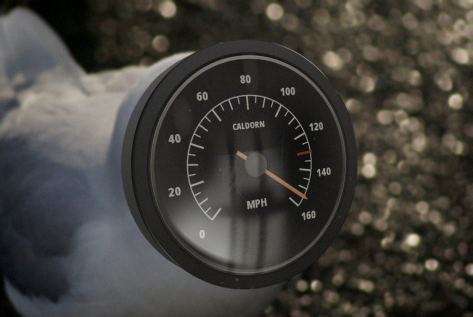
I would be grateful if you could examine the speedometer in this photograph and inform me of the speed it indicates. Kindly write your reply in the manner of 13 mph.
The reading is 155 mph
